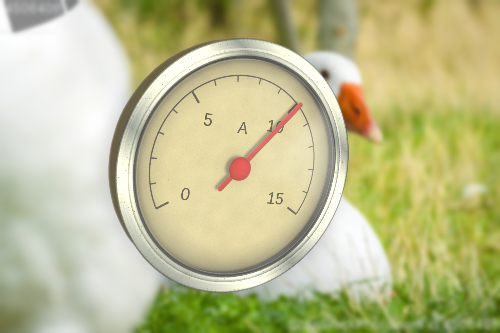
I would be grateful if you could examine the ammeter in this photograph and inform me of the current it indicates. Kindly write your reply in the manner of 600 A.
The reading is 10 A
